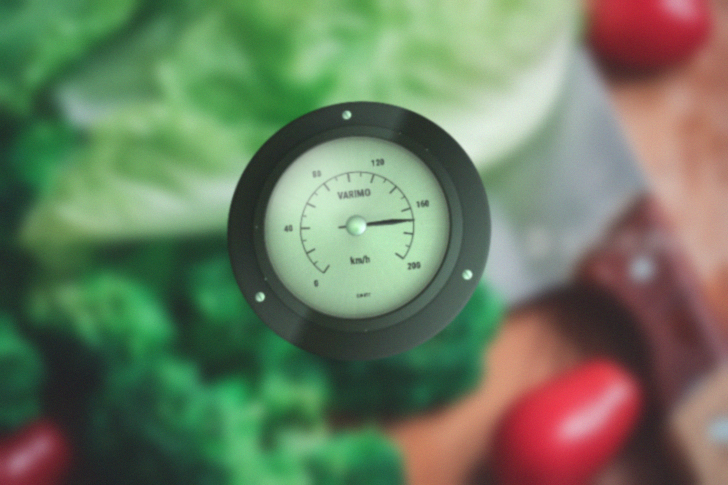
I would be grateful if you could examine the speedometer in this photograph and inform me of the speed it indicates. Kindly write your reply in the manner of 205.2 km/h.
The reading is 170 km/h
